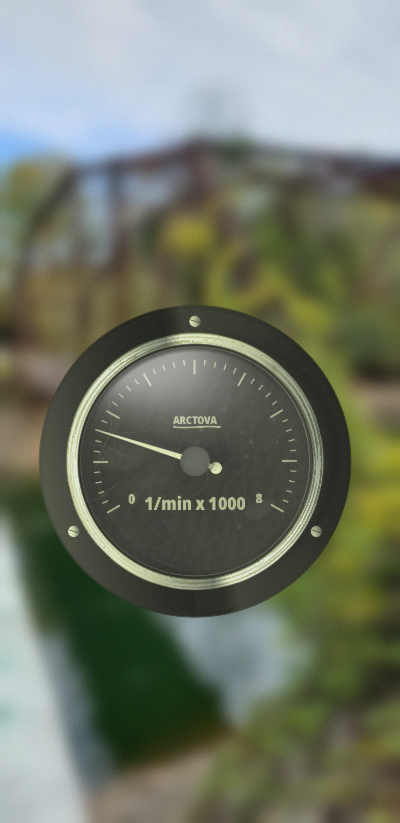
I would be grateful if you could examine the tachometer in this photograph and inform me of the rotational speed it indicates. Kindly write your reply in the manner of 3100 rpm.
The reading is 1600 rpm
